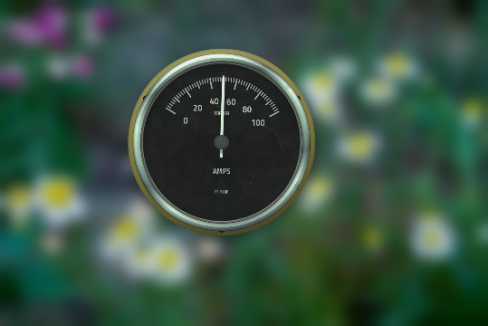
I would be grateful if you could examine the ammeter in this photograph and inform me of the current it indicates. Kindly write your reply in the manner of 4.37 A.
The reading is 50 A
